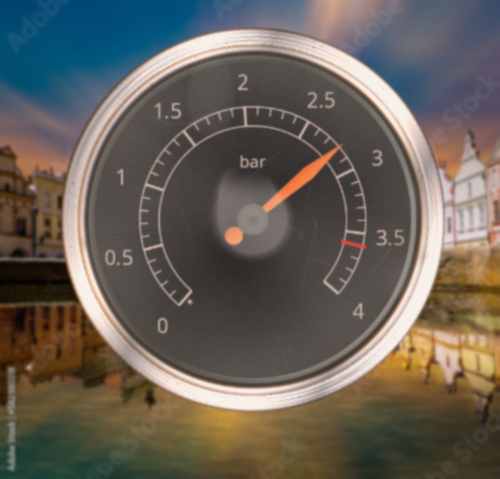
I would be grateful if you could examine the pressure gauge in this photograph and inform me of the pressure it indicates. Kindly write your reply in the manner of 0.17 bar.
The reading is 2.8 bar
